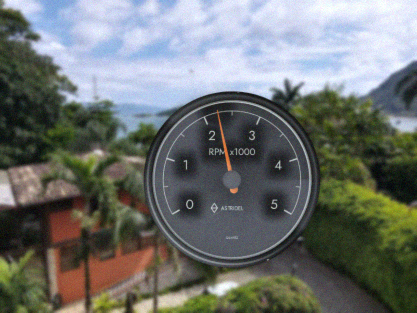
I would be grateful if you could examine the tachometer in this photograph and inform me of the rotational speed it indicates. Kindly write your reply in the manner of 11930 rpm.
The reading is 2250 rpm
